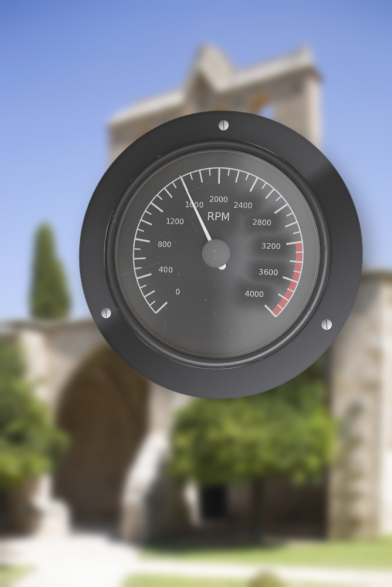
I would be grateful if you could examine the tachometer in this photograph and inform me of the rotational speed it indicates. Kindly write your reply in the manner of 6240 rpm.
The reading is 1600 rpm
